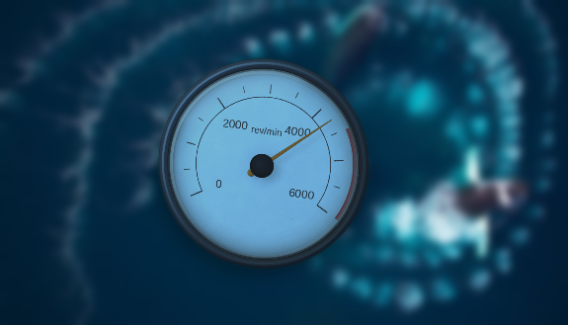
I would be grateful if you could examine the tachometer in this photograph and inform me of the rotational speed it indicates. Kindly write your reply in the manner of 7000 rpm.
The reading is 4250 rpm
